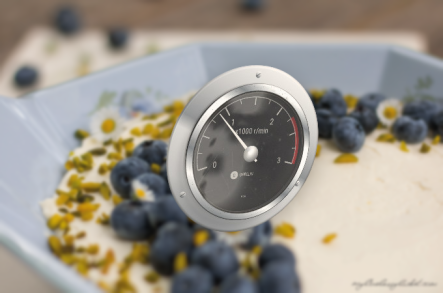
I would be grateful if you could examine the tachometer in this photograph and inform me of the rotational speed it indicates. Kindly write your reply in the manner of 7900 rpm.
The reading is 875 rpm
